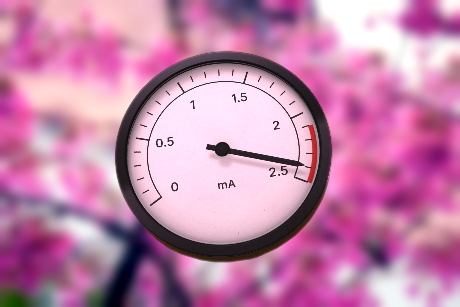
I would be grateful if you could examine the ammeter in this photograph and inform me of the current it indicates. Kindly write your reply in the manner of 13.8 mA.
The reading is 2.4 mA
